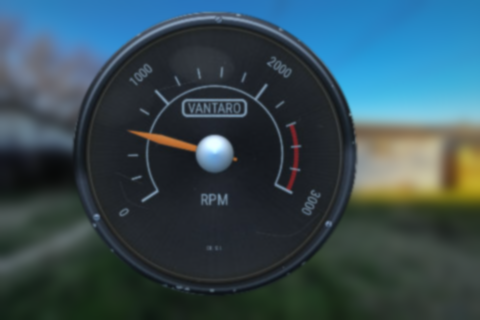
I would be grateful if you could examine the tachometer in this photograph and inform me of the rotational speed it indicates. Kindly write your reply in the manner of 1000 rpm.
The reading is 600 rpm
